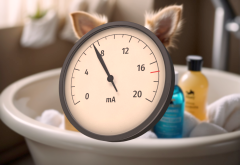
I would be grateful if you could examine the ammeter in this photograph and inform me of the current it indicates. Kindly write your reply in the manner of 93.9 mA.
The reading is 7.5 mA
